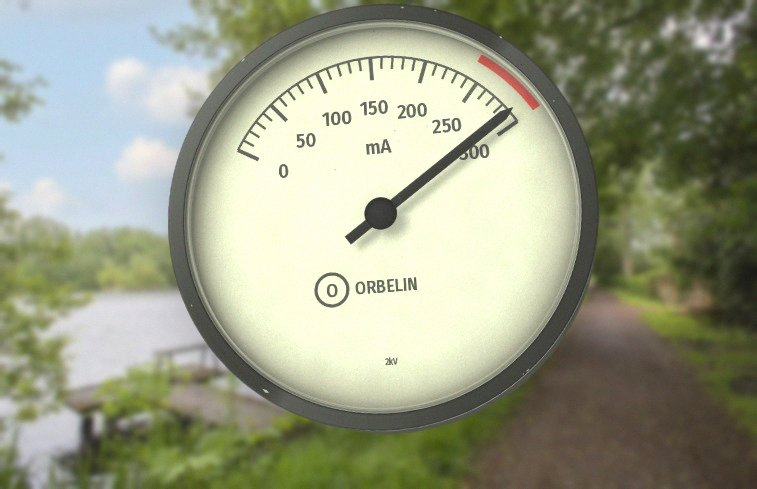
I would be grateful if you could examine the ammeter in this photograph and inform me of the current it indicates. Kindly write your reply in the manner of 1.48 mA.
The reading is 290 mA
